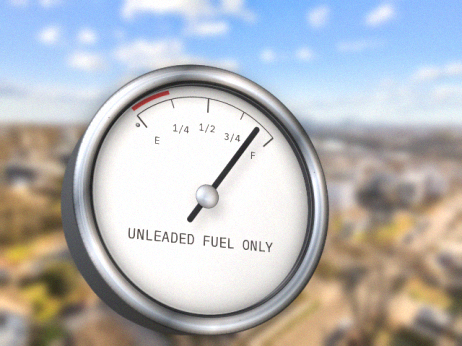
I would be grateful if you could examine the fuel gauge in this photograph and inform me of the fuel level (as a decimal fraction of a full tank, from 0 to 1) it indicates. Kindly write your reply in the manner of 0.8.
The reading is 0.875
